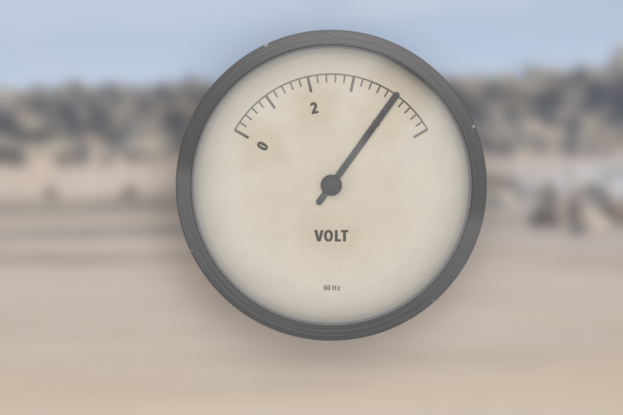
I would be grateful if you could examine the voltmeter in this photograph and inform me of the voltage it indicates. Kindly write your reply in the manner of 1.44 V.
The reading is 4 V
